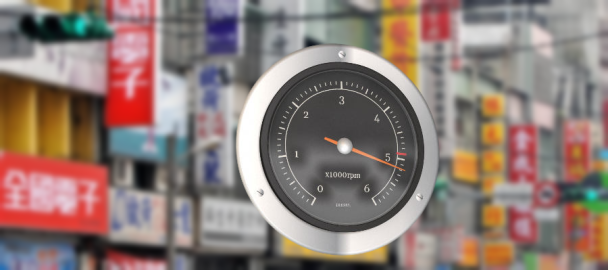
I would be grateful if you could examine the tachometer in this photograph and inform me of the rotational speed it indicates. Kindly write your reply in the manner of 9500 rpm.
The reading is 5200 rpm
